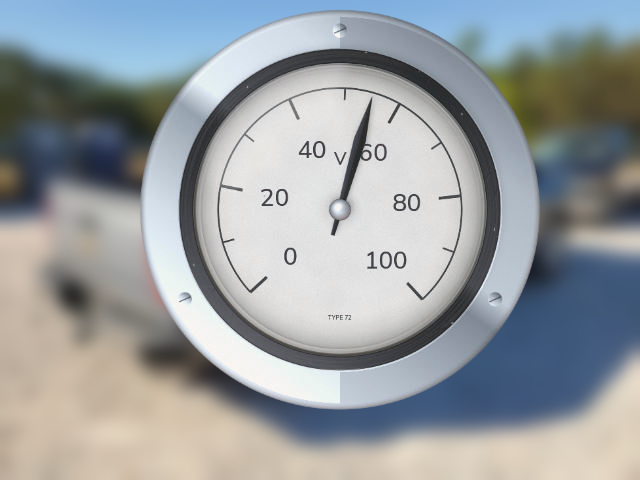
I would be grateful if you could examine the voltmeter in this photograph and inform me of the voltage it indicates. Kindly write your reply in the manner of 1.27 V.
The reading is 55 V
